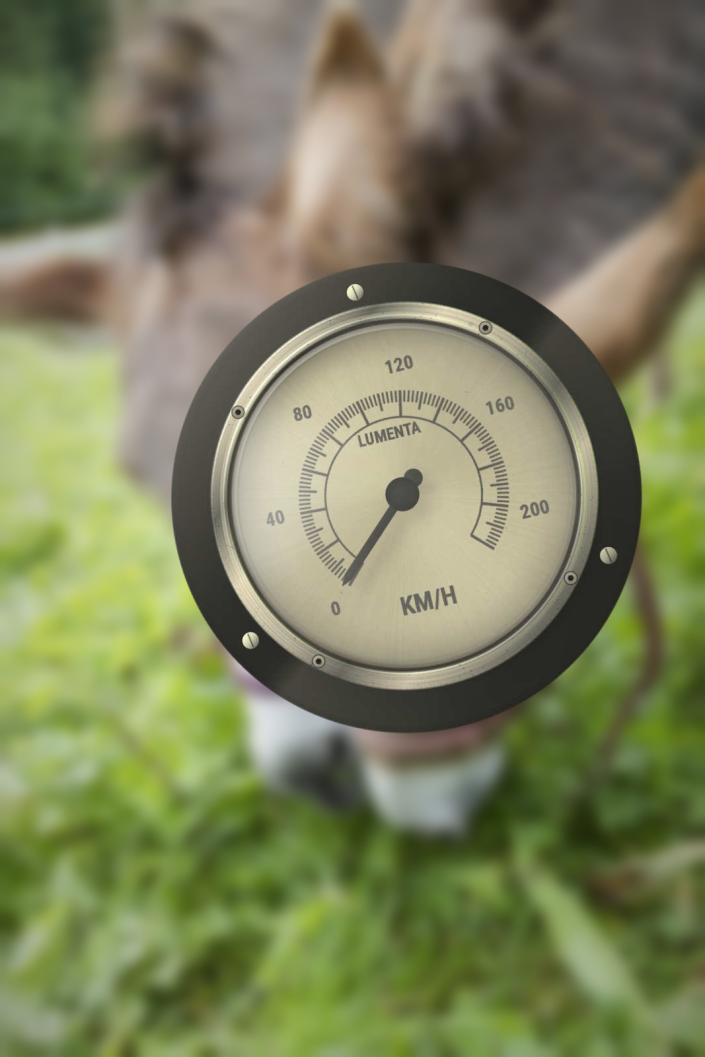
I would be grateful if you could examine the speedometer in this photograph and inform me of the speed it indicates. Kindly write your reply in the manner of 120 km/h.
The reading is 2 km/h
